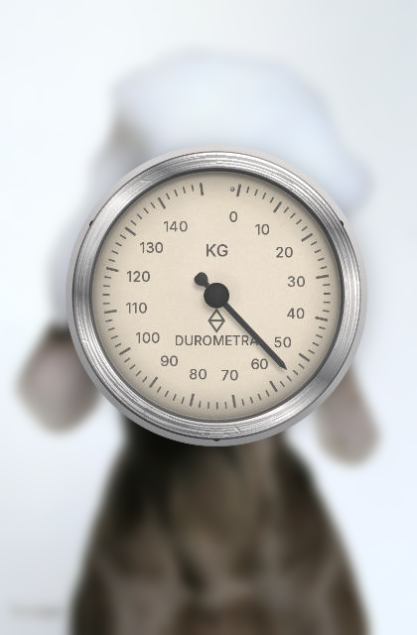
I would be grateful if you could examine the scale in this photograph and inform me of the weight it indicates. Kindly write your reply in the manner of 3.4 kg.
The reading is 55 kg
